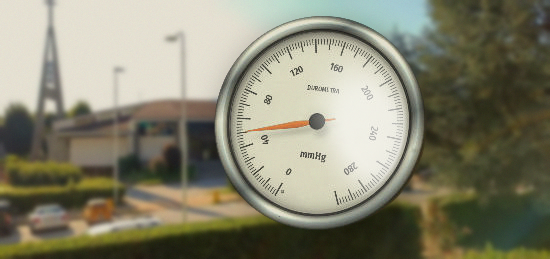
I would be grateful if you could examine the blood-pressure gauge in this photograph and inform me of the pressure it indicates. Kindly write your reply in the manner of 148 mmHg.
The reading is 50 mmHg
